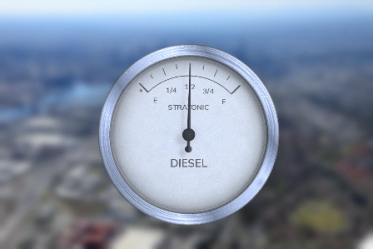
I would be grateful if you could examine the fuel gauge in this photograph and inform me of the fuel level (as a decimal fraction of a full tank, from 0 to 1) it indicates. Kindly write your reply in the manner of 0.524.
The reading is 0.5
